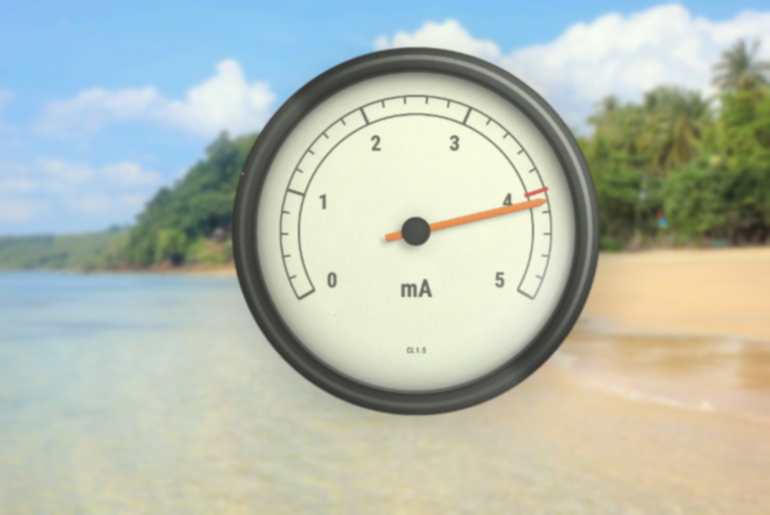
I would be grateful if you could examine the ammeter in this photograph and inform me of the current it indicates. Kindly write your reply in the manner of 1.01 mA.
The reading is 4.1 mA
